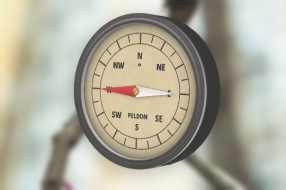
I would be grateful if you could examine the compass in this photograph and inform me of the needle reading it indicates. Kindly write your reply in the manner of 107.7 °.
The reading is 270 °
